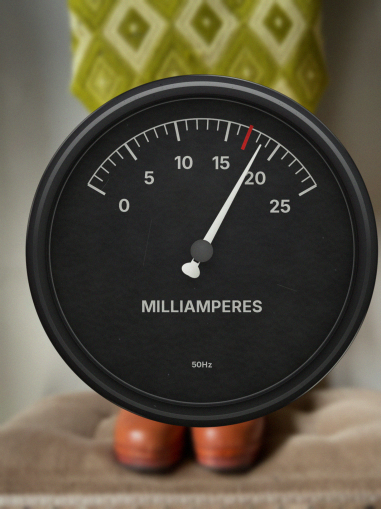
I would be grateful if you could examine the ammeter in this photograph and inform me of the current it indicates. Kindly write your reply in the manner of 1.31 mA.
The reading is 18.5 mA
